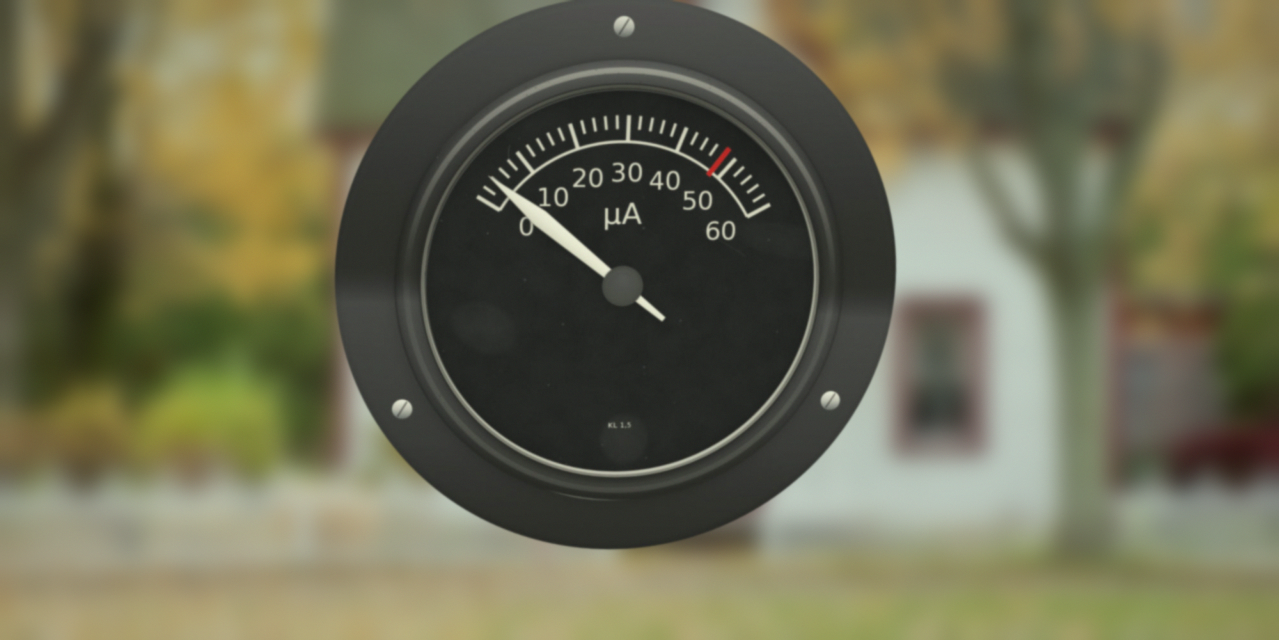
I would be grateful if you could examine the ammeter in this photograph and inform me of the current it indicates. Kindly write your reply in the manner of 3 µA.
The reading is 4 µA
